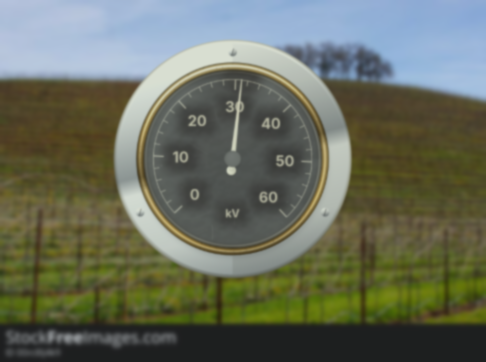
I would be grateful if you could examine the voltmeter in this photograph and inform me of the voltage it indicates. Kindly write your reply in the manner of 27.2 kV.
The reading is 31 kV
